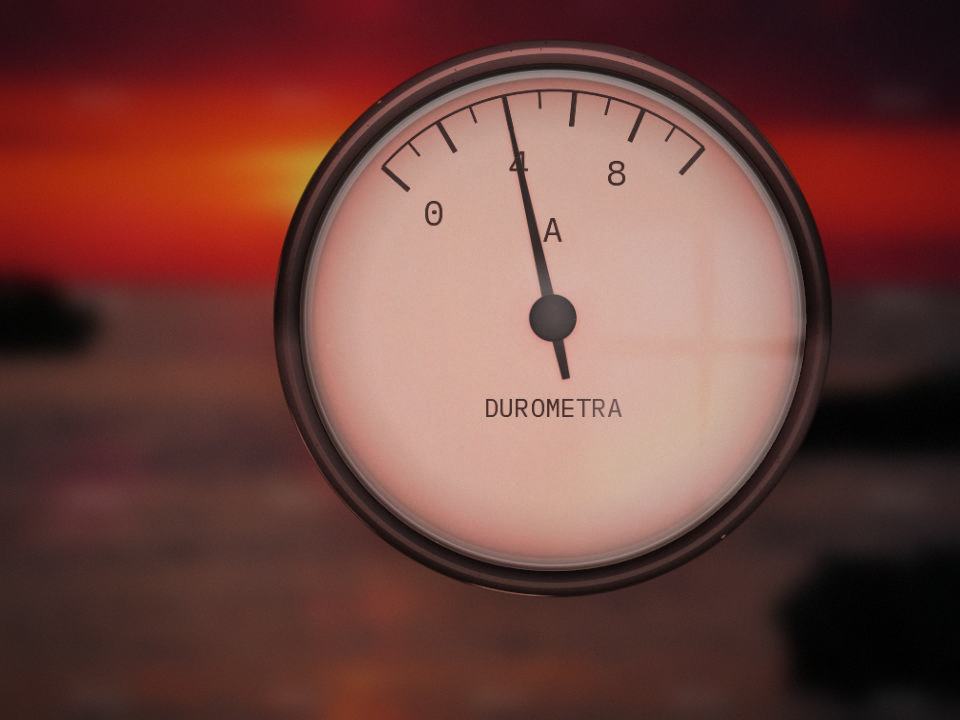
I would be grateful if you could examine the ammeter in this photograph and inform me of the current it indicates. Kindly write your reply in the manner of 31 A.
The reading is 4 A
